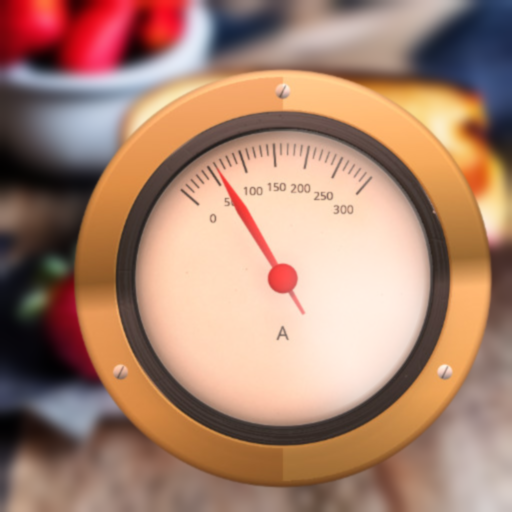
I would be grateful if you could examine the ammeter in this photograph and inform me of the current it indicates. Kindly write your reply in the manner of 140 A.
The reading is 60 A
